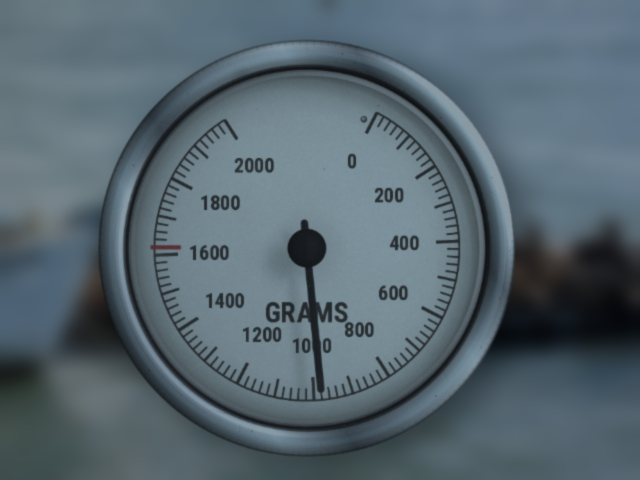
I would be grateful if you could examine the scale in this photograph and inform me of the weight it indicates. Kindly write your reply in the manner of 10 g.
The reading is 980 g
